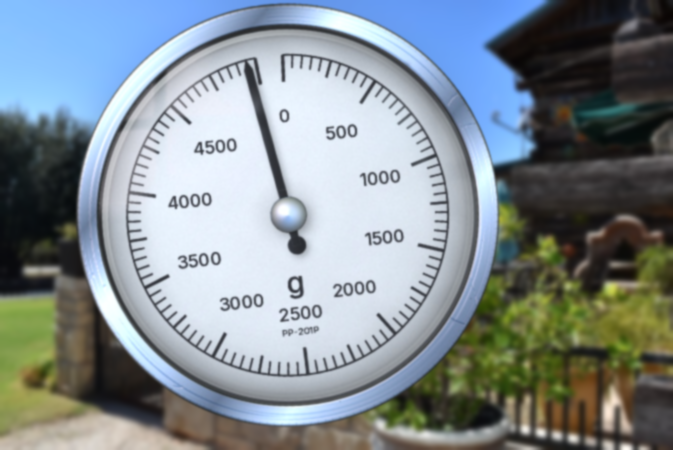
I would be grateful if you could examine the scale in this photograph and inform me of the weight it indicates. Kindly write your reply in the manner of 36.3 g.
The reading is 4950 g
